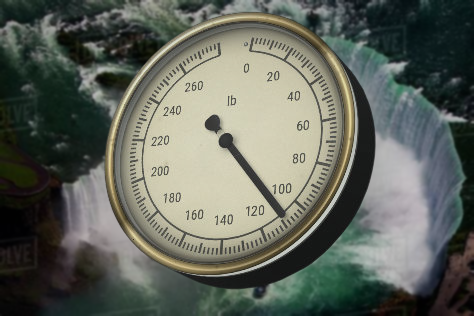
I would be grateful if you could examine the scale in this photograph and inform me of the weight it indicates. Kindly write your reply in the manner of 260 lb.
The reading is 108 lb
